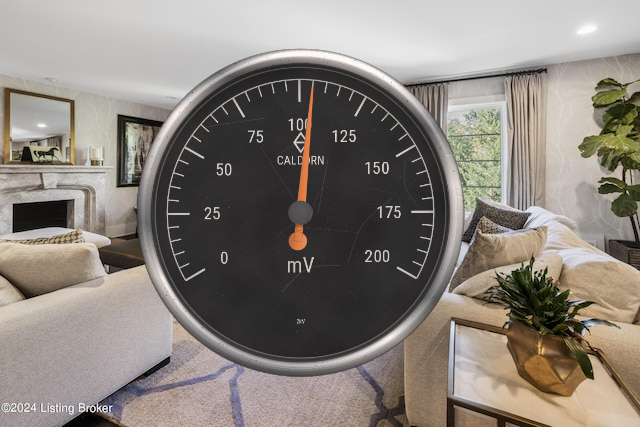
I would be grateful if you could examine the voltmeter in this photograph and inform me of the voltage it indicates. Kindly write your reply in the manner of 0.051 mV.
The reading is 105 mV
